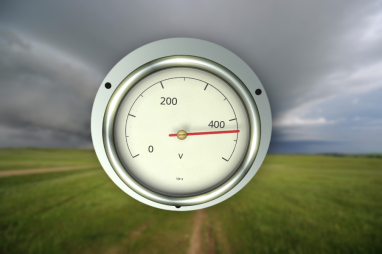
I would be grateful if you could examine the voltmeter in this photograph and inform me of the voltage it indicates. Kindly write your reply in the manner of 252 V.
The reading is 425 V
